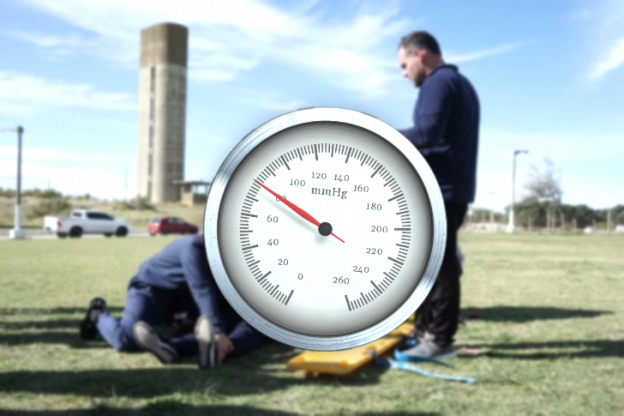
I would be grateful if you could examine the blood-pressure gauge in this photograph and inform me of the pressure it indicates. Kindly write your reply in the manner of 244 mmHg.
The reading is 80 mmHg
